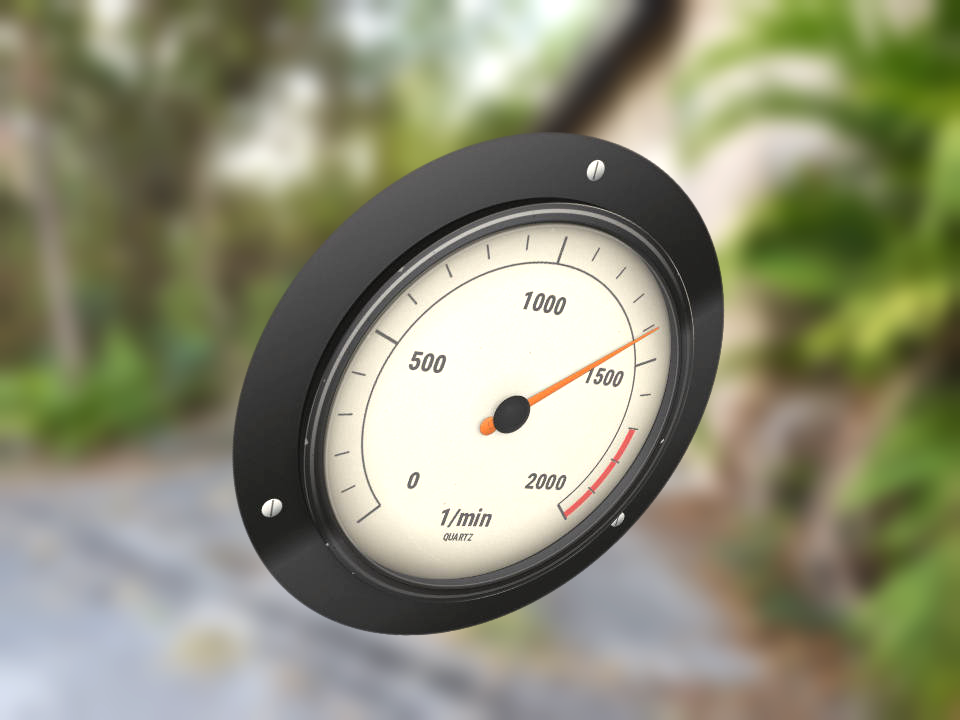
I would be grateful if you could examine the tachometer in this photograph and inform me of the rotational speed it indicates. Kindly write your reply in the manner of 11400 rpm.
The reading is 1400 rpm
